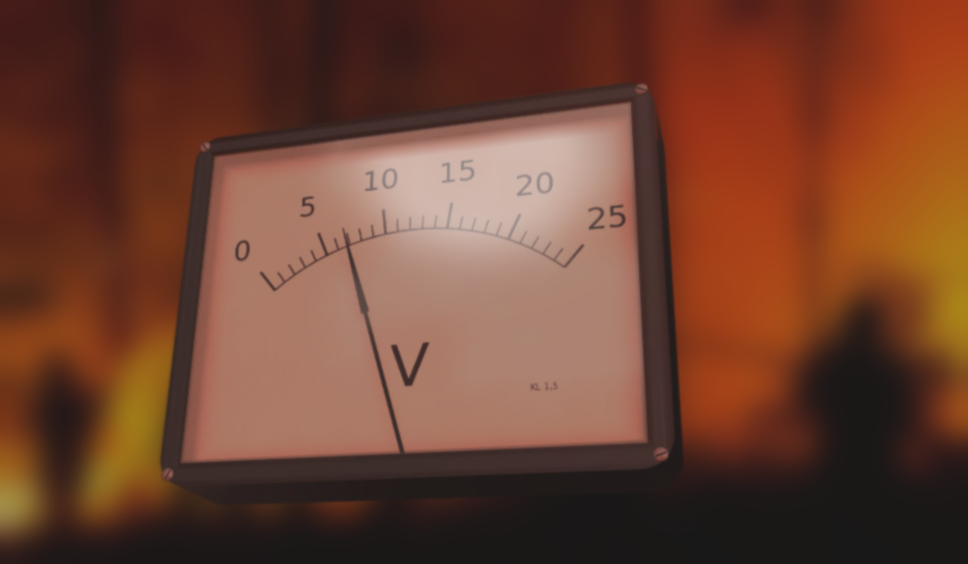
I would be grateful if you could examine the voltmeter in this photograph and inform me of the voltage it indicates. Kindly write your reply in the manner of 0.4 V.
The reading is 7 V
